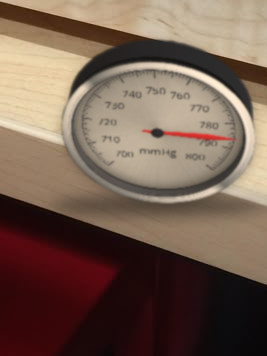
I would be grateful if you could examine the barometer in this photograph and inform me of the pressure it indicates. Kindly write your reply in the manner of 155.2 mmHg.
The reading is 785 mmHg
